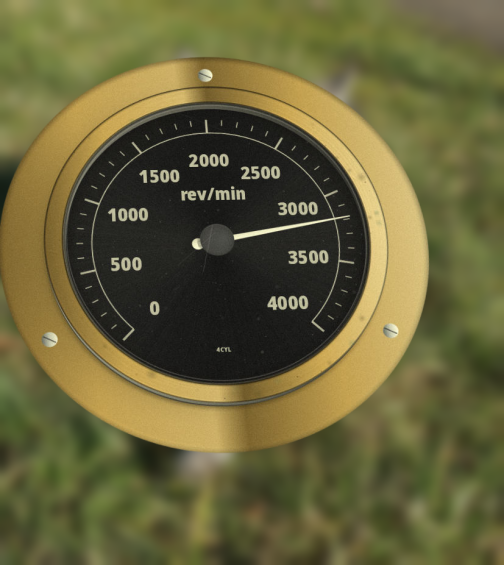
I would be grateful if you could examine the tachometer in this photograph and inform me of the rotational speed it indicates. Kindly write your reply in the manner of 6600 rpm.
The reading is 3200 rpm
